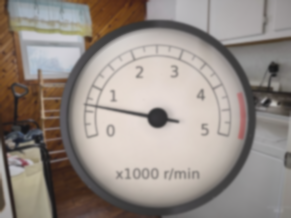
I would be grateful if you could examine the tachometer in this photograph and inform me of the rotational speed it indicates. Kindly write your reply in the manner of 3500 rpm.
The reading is 625 rpm
